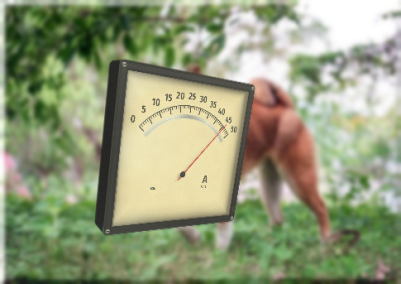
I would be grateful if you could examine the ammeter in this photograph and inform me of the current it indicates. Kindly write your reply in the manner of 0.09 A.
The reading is 45 A
